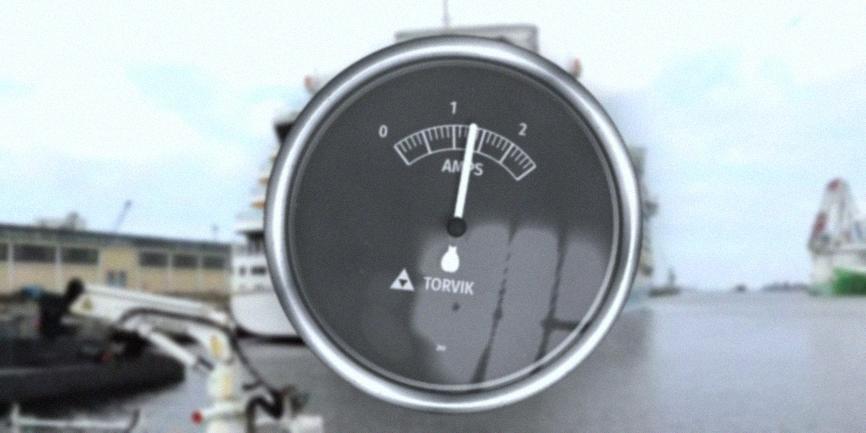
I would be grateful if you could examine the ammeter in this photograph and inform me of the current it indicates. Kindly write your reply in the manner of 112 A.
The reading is 1.3 A
